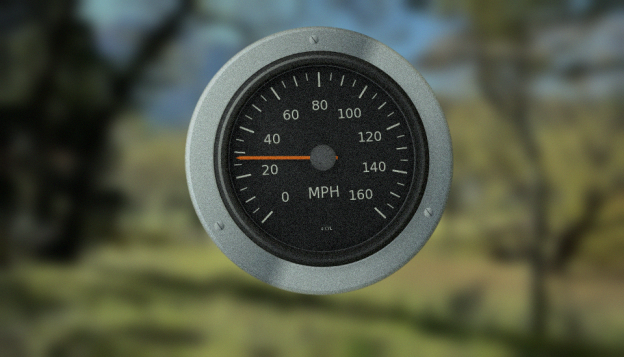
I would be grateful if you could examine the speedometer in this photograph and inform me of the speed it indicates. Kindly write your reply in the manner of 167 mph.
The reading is 27.5 mph
